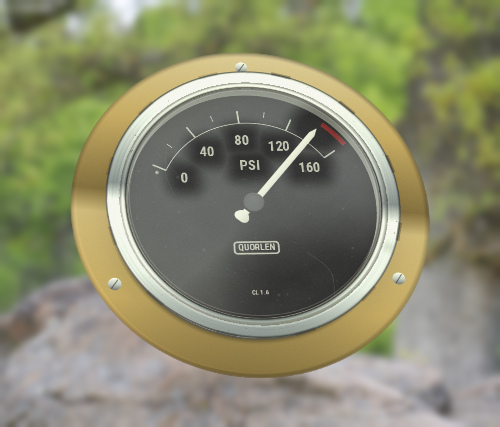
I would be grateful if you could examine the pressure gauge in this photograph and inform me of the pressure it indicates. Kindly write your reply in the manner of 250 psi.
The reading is 140 psi
